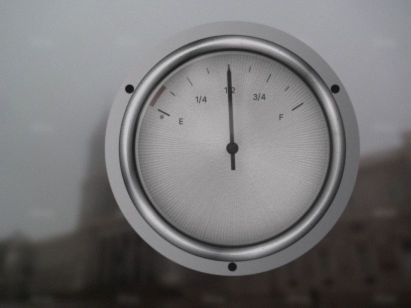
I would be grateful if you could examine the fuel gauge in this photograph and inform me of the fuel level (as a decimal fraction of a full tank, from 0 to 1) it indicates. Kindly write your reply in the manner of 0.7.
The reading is 0.5
